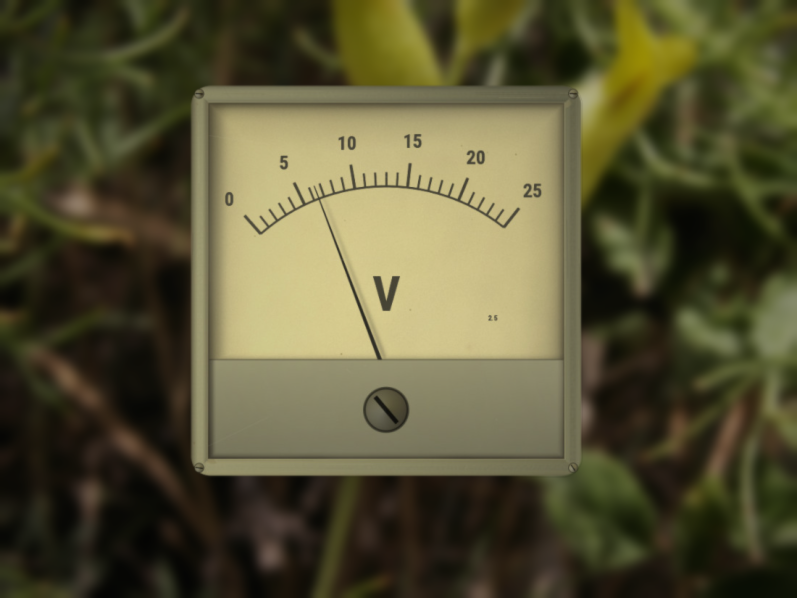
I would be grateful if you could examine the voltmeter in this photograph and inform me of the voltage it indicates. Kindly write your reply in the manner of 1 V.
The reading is 6.5 V
